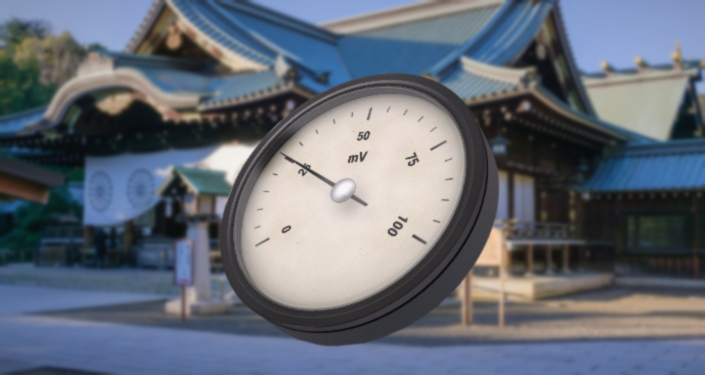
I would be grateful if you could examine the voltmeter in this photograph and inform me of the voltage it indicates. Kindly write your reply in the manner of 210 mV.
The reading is 25 mV
